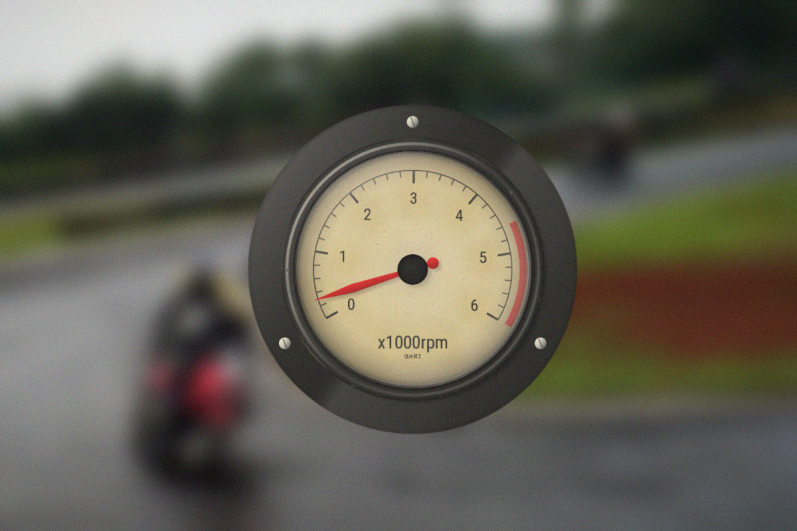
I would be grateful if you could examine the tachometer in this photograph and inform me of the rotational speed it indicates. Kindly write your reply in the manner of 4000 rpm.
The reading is 300 rpm
